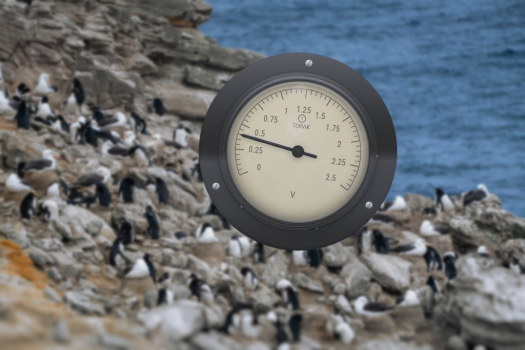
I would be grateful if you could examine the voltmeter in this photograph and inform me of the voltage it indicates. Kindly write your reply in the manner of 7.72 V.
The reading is 0.4 V
